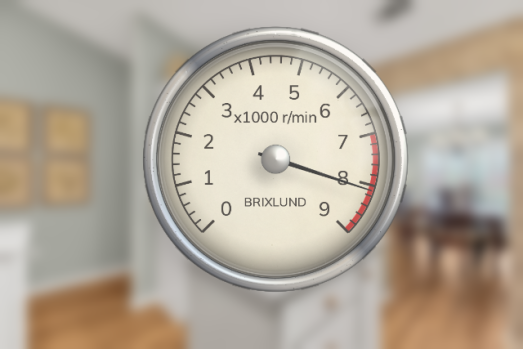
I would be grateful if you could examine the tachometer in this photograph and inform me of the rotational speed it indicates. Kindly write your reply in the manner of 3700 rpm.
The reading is 8100 rpm
